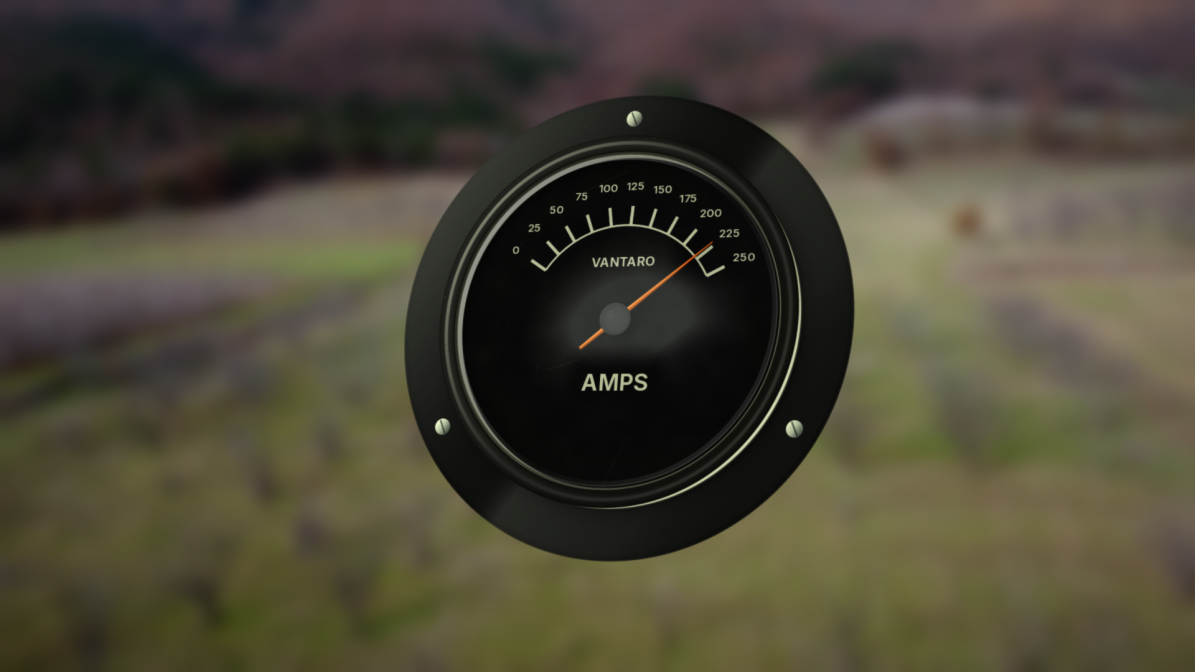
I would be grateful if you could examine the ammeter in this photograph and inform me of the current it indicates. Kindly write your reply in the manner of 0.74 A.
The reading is 225 A
